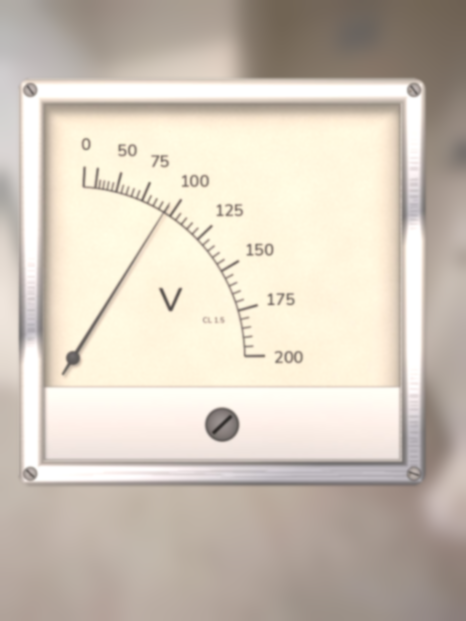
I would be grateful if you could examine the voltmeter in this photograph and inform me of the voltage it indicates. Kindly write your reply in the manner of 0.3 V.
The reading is 95 V
